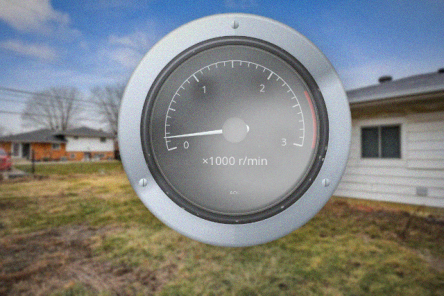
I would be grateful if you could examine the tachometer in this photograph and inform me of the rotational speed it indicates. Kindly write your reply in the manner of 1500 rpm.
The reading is 150 rpm
